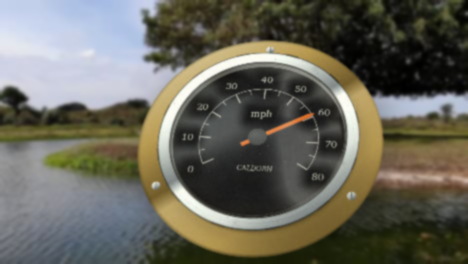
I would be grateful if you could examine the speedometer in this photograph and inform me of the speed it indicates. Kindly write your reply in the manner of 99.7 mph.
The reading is 60 mph
